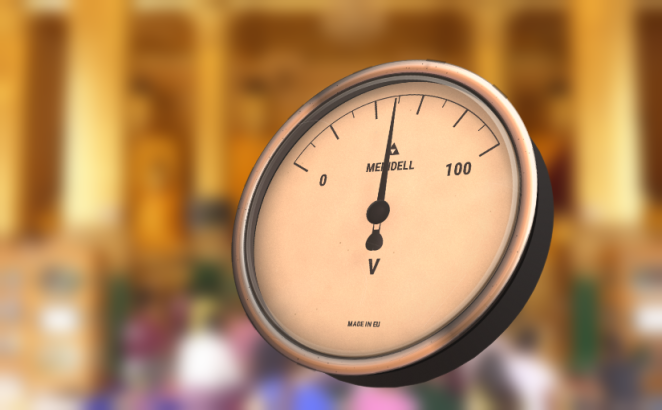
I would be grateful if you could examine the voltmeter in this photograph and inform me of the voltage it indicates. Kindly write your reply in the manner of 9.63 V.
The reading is 50 V
